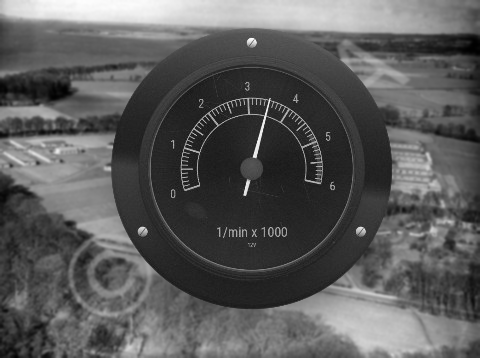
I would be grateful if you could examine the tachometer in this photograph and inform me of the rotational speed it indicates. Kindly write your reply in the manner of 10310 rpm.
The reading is 3500 rpm
